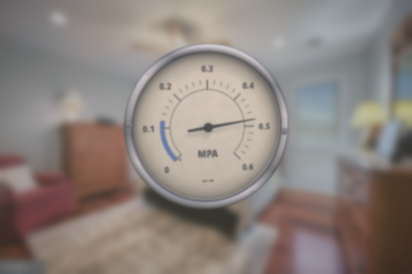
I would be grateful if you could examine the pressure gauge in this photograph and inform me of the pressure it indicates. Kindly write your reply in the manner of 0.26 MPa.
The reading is 0.48 MPa
